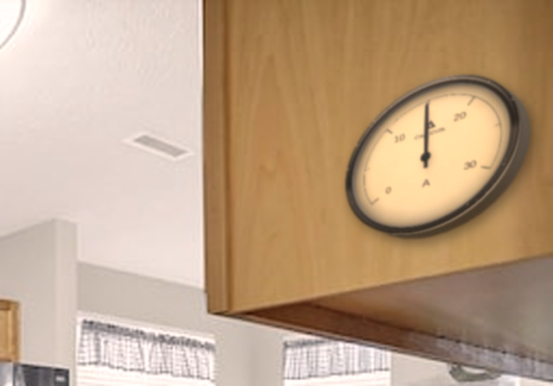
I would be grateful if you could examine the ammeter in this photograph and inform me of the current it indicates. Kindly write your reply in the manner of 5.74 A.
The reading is 15 A
